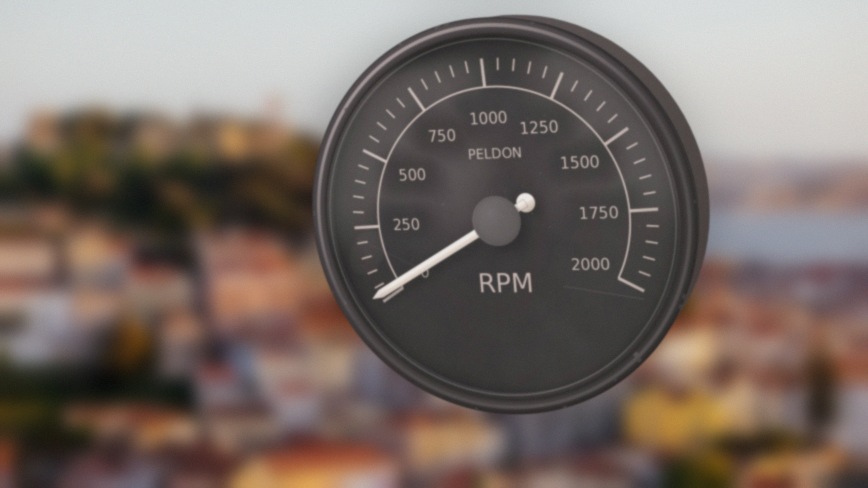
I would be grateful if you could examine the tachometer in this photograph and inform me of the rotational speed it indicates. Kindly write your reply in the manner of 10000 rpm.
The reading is 25 rpm
